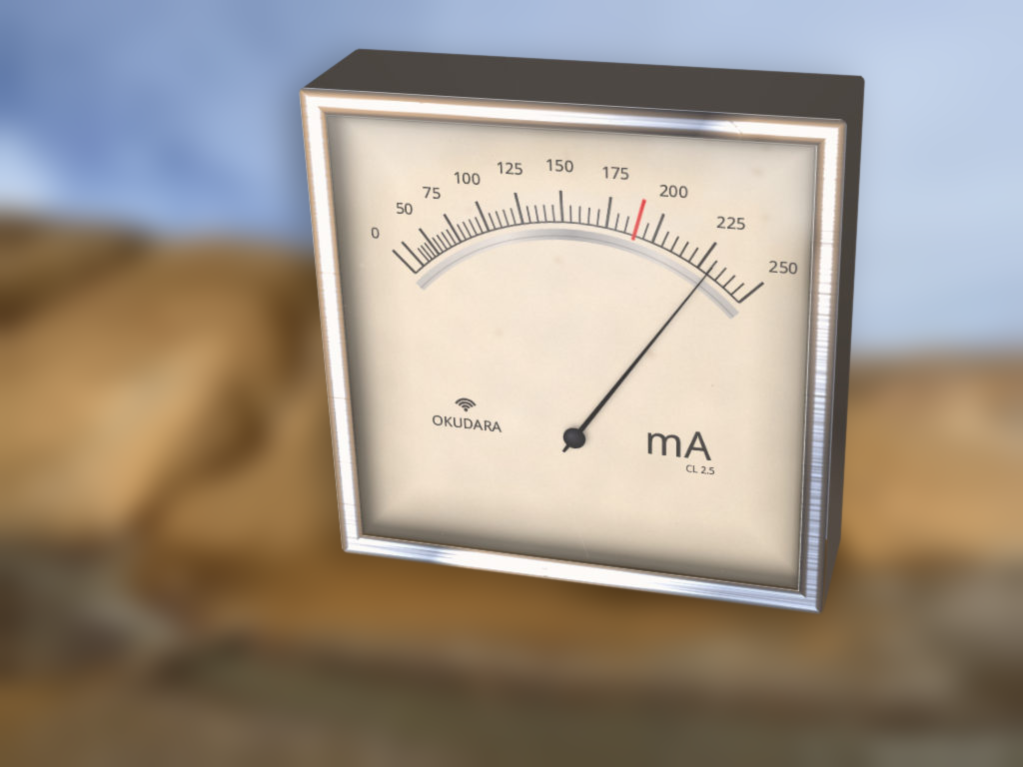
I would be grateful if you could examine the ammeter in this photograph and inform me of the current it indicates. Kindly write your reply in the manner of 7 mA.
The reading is 230 mA
